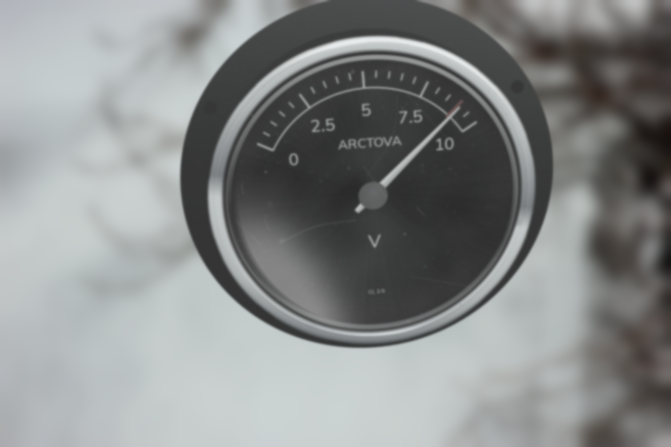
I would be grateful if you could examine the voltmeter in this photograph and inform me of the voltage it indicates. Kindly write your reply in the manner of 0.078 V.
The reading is 9 V
